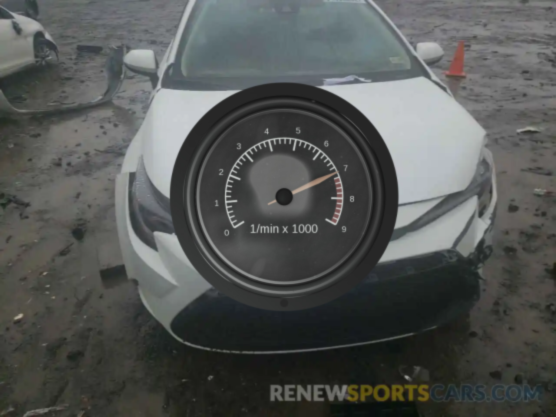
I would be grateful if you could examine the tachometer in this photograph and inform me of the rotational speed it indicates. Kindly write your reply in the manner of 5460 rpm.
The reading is 7000 rpm
